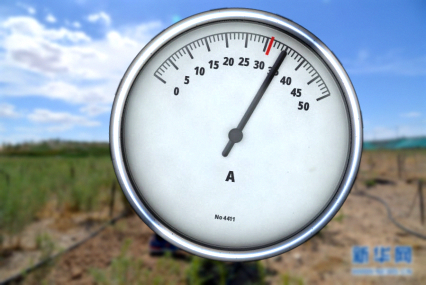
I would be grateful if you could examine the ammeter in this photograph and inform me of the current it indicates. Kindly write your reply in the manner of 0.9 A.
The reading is 35 A
